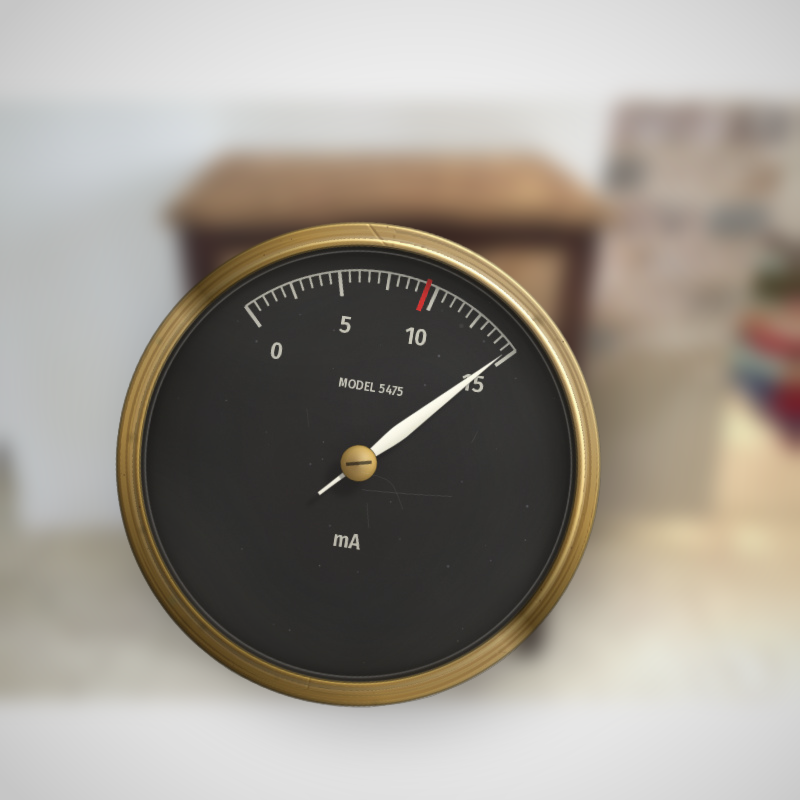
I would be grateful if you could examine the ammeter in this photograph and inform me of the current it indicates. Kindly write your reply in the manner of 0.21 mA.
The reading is 14.75 mA
